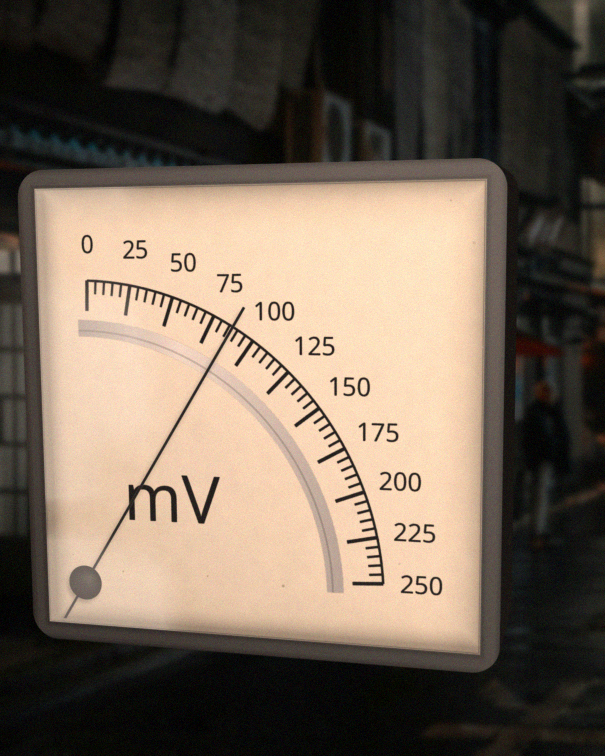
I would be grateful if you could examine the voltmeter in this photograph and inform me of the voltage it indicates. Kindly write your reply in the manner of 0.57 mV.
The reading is 87.5 mV
